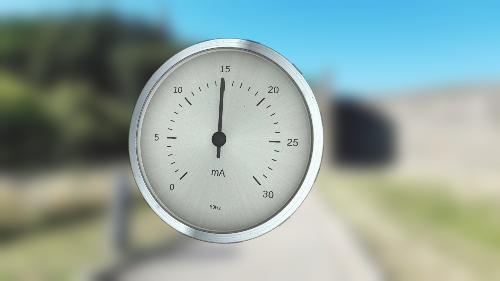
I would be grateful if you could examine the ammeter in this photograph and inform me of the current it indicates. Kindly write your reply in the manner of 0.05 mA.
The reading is 15 mA
